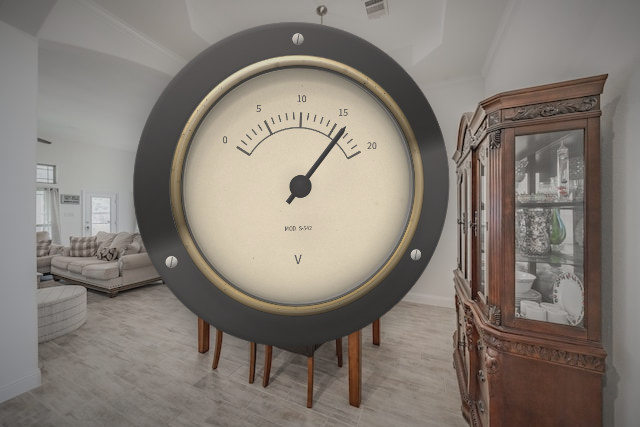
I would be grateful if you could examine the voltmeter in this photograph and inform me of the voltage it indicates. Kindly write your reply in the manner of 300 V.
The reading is 16 V
